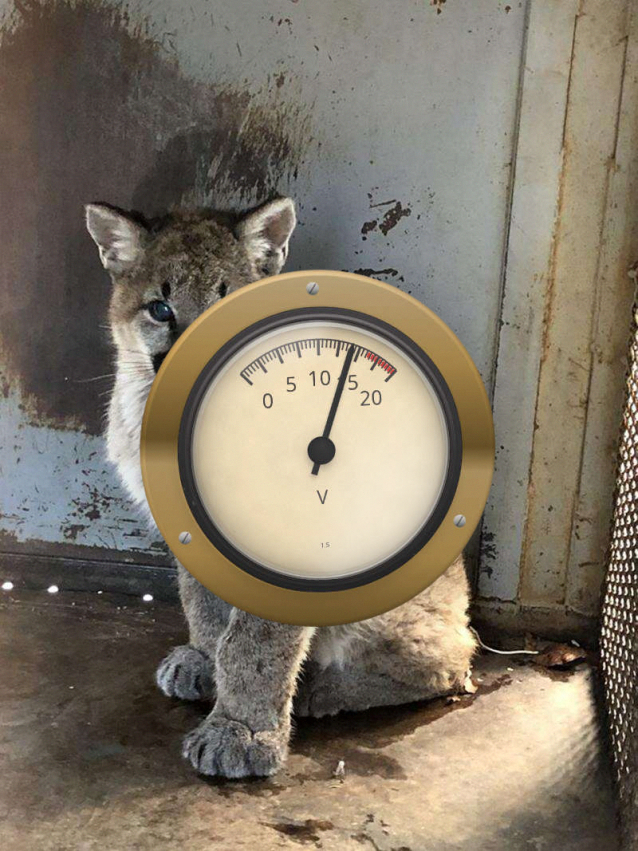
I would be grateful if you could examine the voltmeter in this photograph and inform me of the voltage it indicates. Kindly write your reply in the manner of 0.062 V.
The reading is 14 V
